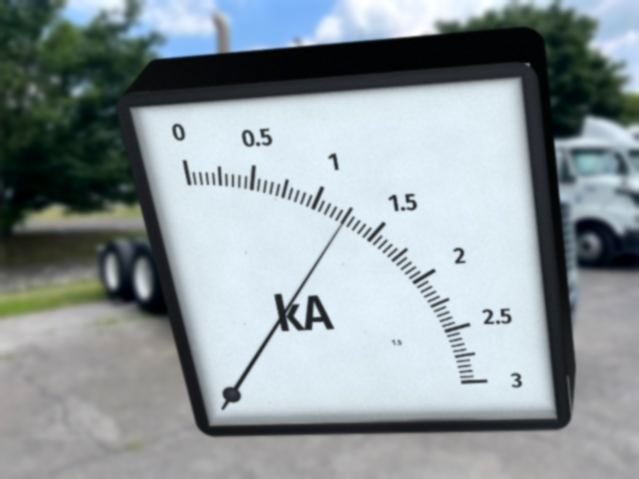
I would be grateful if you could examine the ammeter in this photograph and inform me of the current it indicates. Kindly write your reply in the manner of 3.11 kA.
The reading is 1.25 kA
